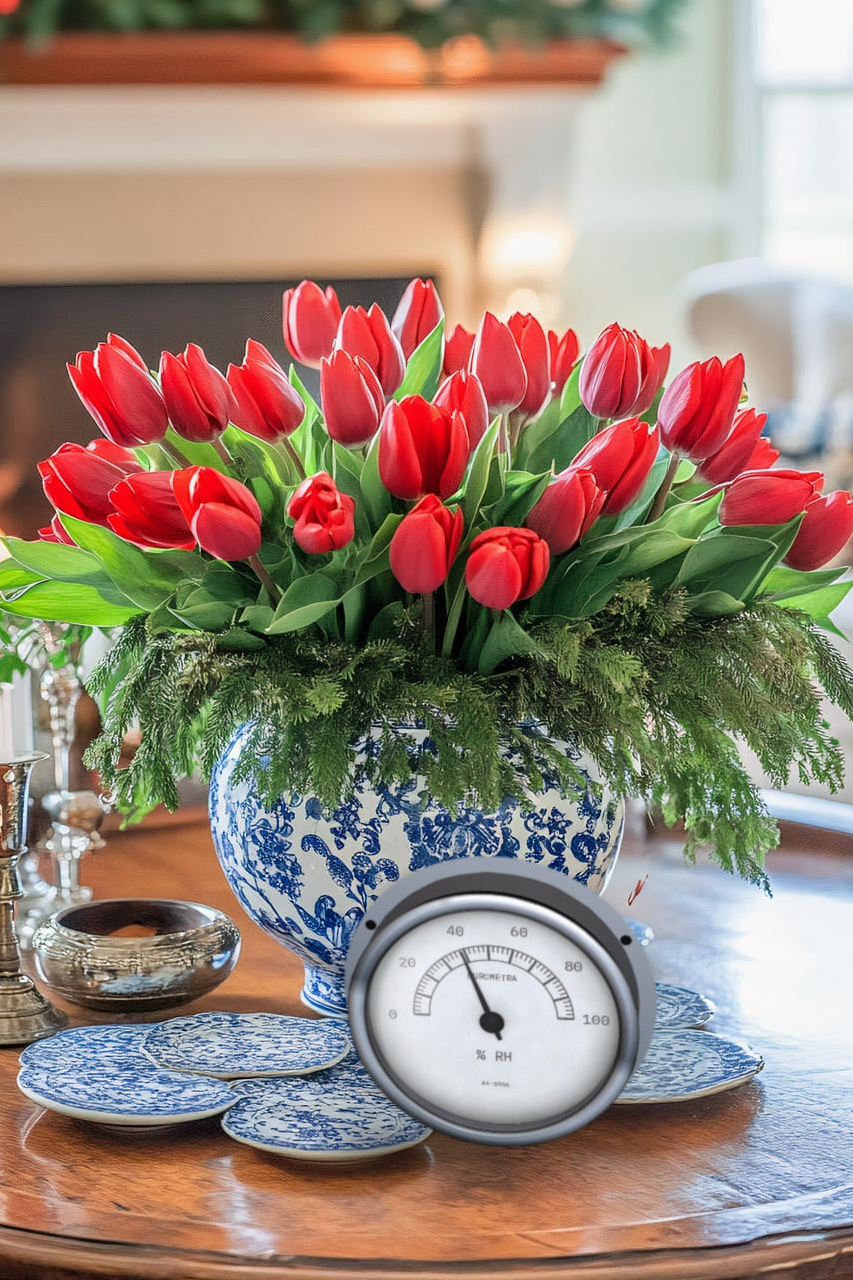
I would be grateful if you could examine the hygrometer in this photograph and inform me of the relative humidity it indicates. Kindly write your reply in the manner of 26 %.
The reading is 40 %
